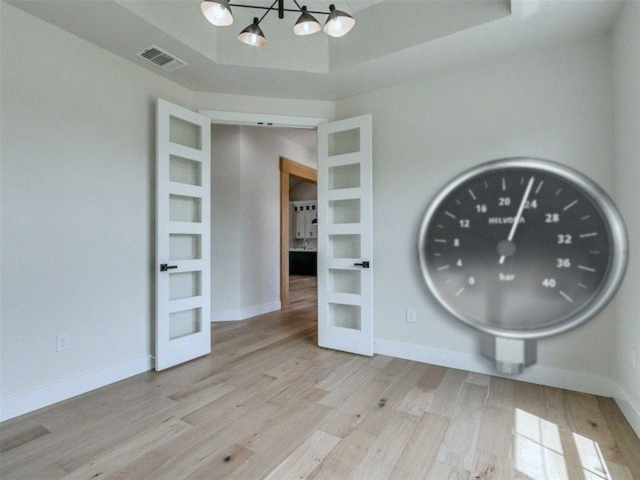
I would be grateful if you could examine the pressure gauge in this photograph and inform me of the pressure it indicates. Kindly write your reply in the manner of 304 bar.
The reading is 23 bar
